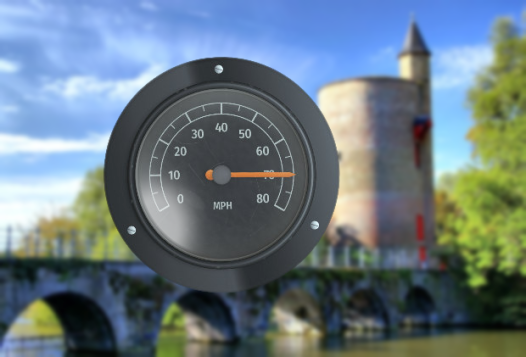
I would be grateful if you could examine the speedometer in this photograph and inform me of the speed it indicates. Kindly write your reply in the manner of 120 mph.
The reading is 70 mph
